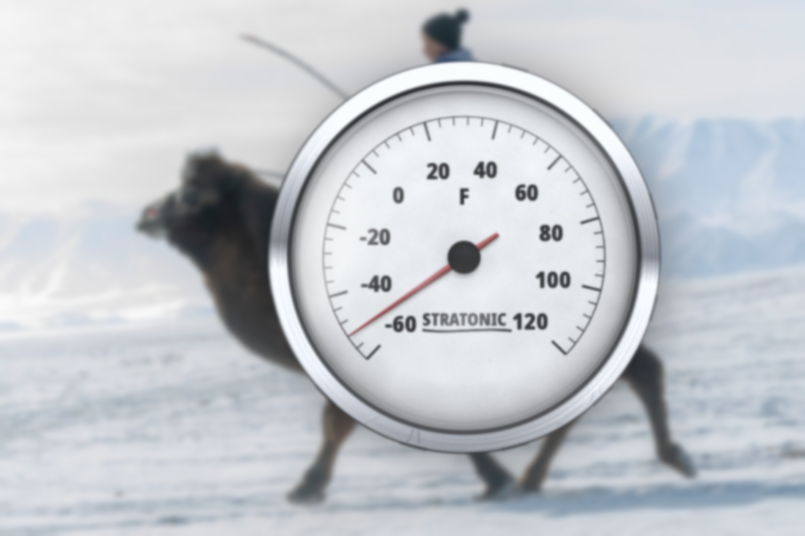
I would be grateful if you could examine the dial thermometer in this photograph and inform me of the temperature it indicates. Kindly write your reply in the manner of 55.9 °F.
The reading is -52 °F
